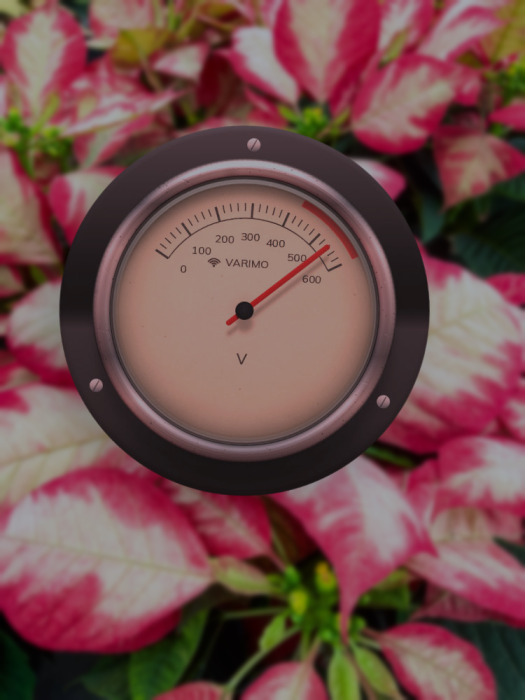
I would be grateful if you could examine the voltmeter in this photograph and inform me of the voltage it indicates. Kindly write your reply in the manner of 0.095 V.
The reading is 540 V
